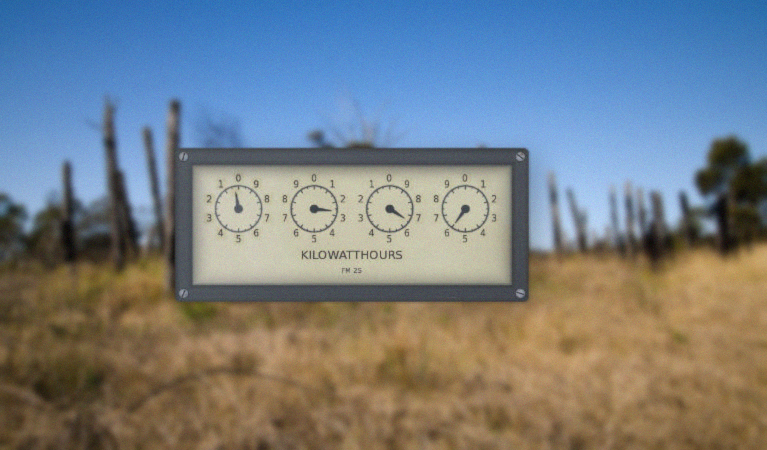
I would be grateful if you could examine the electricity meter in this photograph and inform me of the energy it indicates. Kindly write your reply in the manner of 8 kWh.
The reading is 266 kWh
